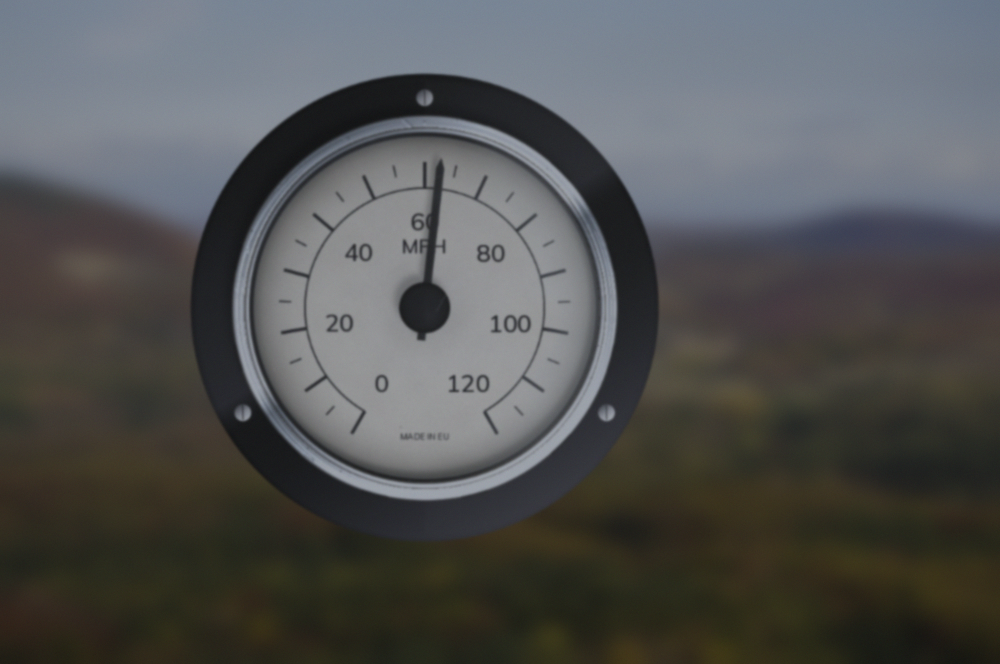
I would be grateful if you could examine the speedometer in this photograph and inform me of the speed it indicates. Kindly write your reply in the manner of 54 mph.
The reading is 62.5 mph
